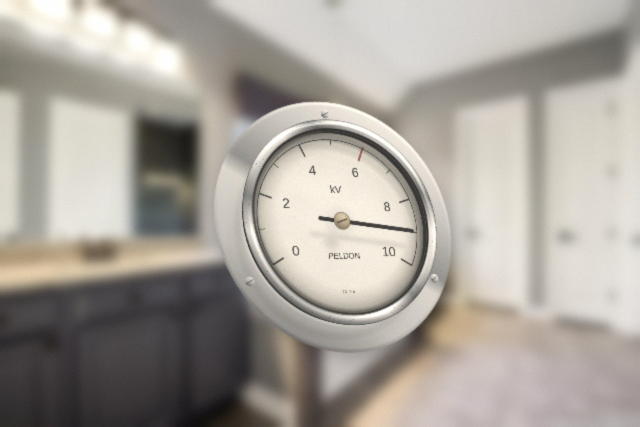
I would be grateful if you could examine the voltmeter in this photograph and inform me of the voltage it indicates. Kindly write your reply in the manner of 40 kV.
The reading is 9 kV
